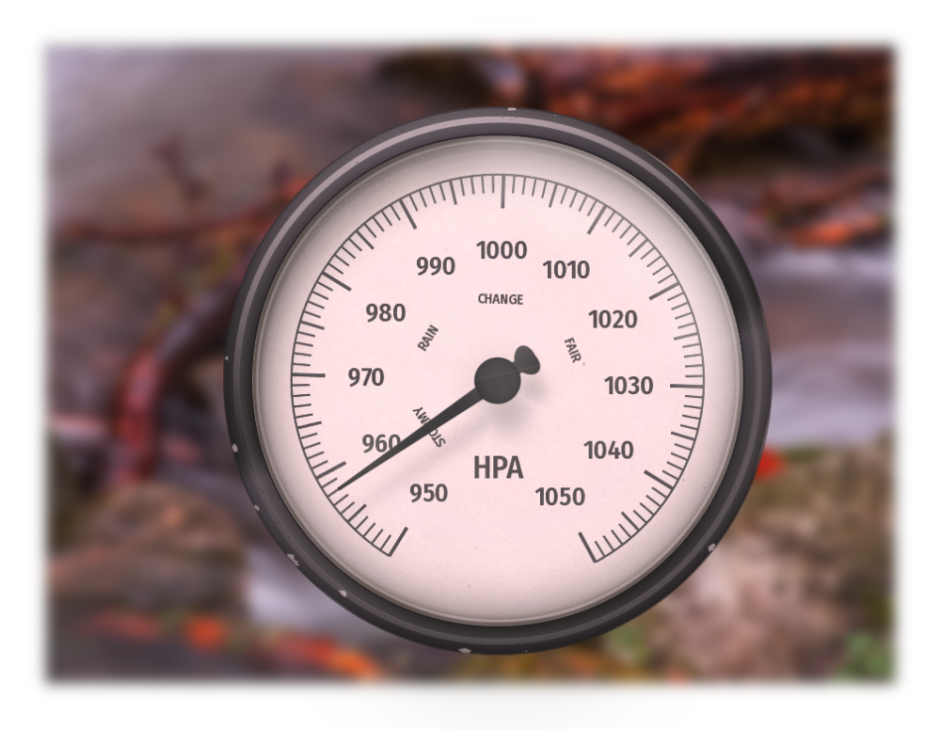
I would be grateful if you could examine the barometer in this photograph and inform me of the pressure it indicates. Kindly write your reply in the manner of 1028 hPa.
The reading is 958 hPa
